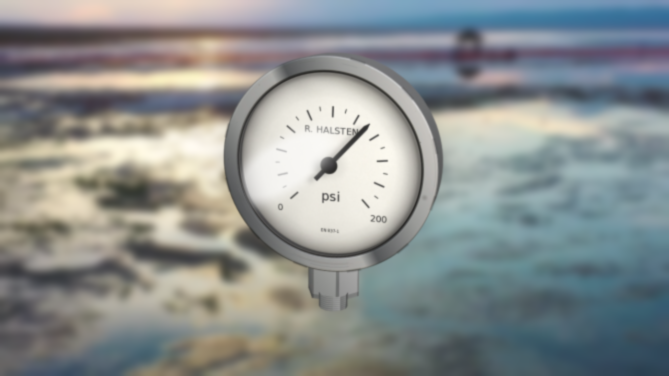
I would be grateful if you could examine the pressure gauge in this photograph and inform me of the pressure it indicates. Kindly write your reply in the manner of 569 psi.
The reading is 130 psi
